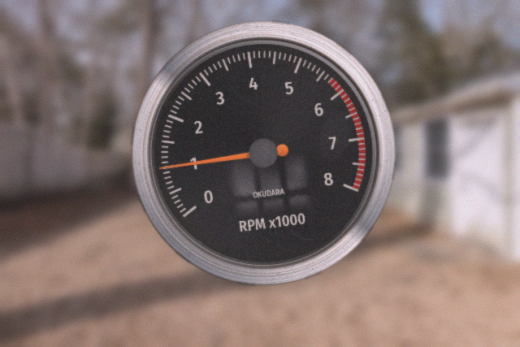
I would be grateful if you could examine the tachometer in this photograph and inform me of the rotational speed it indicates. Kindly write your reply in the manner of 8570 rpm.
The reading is 1000 rpm
